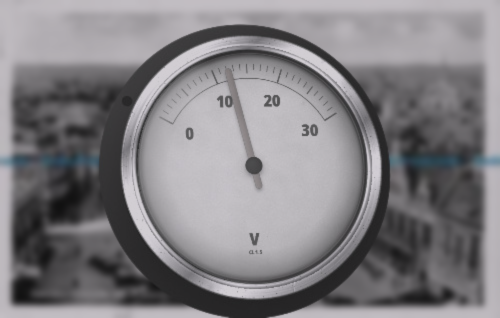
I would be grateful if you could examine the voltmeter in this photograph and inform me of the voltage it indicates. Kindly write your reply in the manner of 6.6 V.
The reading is 12 V
